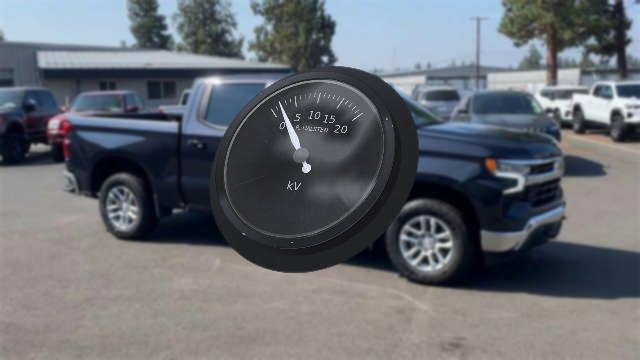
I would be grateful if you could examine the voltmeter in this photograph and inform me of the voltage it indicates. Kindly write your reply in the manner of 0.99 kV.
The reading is 2 kV
